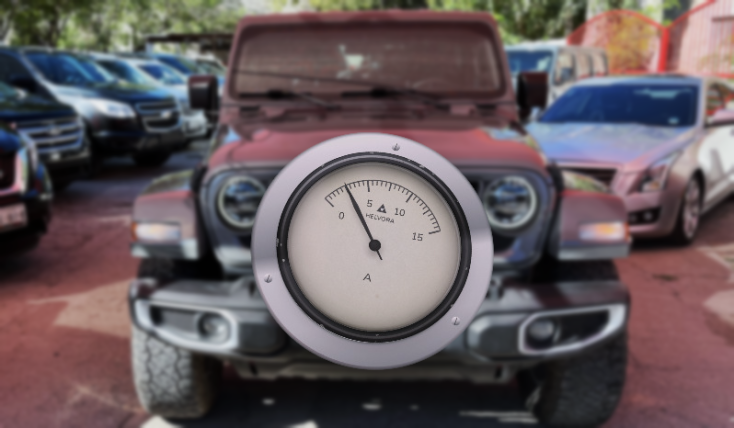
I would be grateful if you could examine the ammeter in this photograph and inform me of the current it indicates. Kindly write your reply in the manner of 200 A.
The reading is 2.5 A
